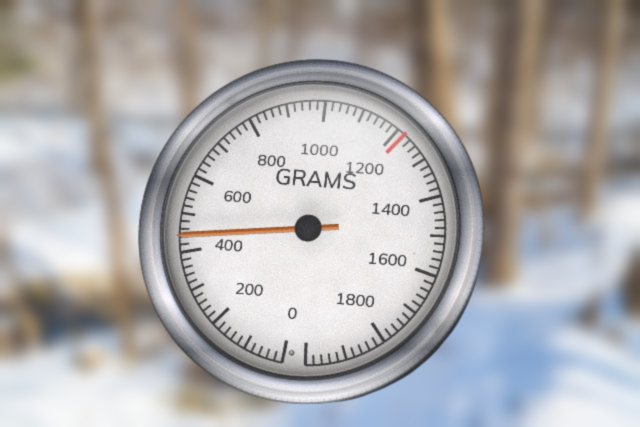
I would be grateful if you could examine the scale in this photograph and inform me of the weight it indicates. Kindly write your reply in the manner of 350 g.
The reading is 440 g
